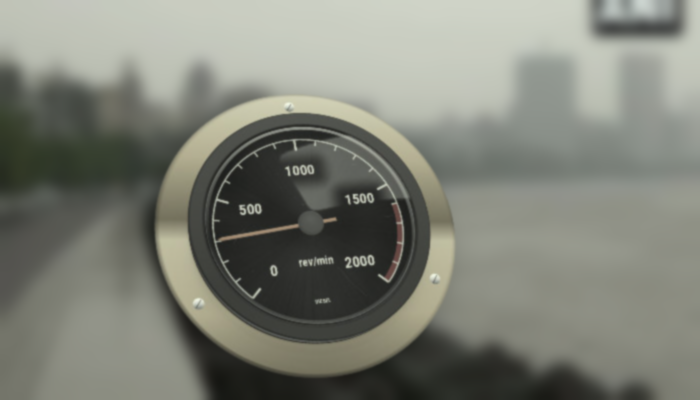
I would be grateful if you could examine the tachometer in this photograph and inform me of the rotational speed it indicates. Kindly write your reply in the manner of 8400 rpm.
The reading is 300 rpm
